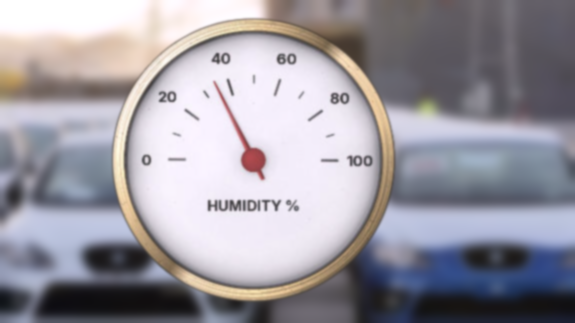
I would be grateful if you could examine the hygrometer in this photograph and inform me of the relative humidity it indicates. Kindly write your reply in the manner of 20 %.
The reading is 35 %
